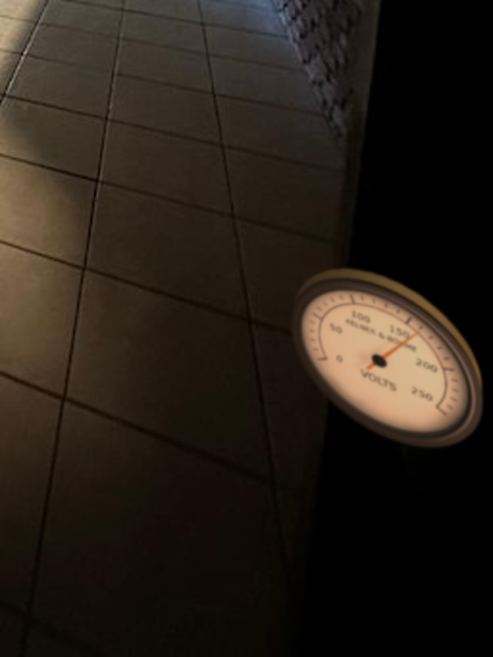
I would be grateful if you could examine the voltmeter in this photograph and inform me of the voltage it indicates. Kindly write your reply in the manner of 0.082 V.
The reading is 160 V
